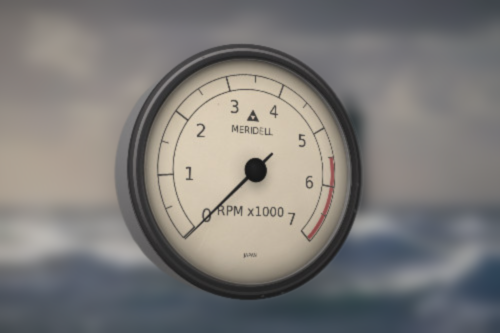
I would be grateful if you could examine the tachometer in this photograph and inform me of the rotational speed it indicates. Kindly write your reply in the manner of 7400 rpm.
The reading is 0 rpm
